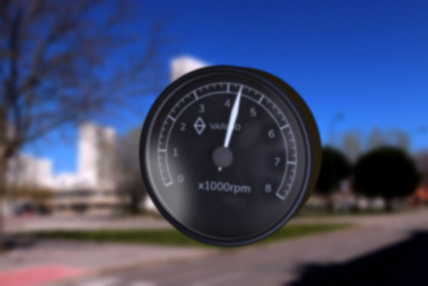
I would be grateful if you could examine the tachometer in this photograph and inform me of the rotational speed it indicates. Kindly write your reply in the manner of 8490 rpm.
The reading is 4400 rpm
